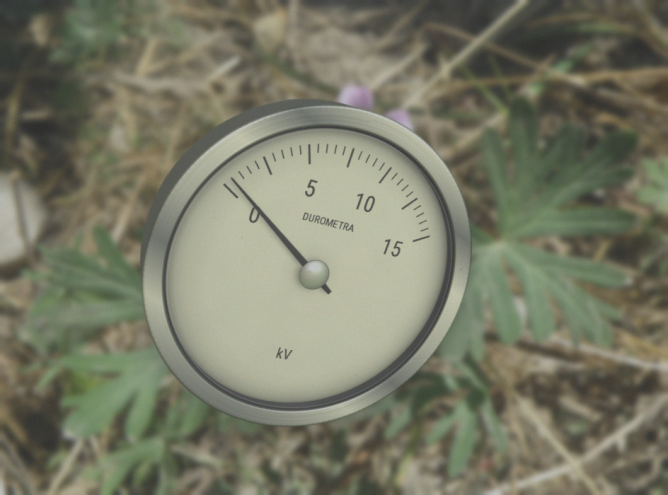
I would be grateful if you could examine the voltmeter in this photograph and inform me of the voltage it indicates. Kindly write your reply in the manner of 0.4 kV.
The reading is 0.5 kV
